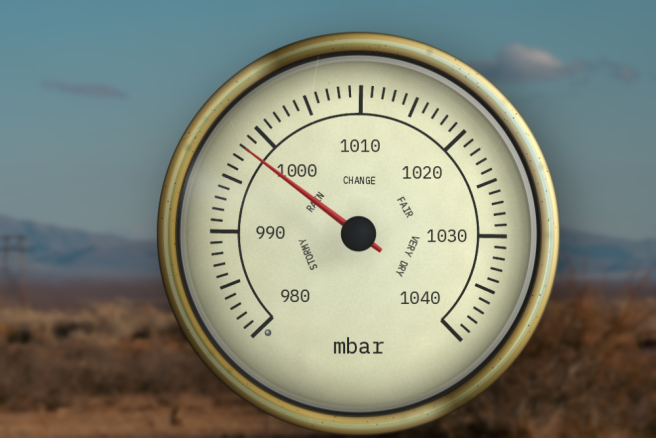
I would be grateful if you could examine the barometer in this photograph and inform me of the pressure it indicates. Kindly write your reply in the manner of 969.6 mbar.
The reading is 998 mbar
